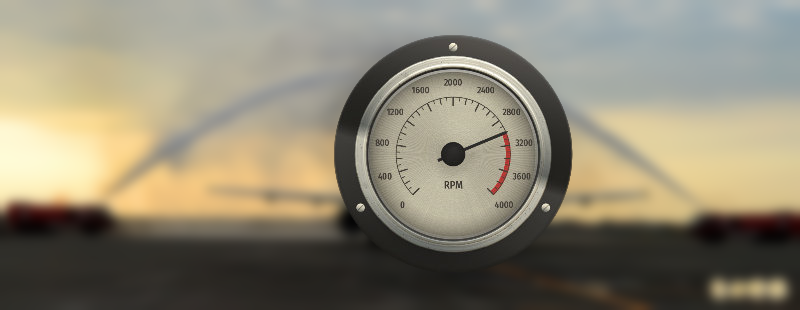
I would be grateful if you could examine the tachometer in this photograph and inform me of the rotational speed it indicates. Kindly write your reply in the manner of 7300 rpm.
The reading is 3000 rpm
